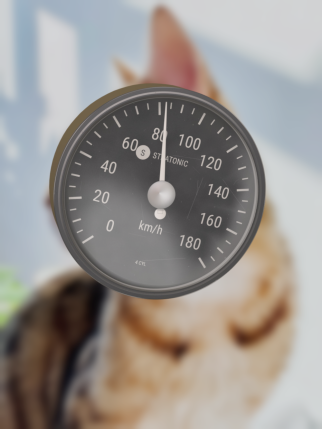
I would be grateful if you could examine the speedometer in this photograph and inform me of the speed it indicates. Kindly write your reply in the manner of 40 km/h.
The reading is 82.5 km/h
